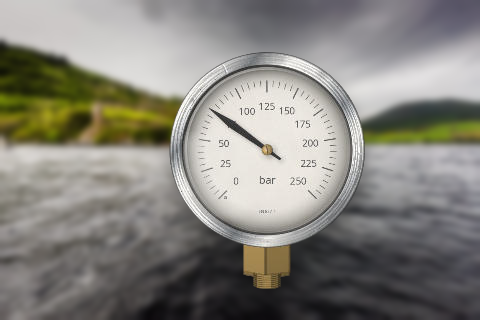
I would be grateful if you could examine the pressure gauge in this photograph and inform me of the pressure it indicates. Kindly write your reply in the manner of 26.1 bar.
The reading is 75 bar
